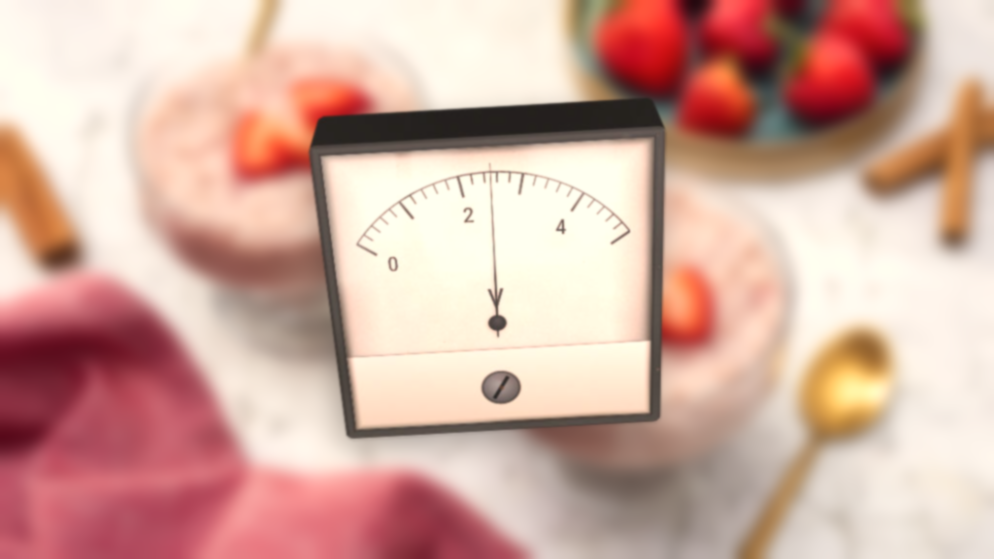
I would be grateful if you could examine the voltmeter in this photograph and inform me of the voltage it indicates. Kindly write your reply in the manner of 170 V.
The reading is 2.5 V
